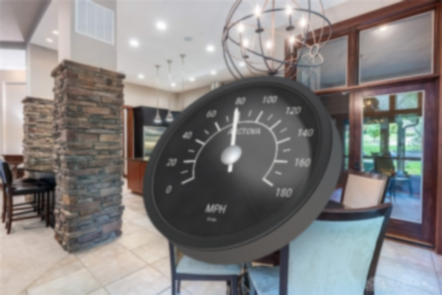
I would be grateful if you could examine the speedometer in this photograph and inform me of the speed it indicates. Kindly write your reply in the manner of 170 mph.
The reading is 80 mph
